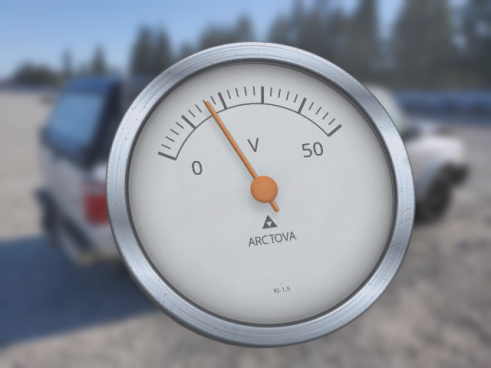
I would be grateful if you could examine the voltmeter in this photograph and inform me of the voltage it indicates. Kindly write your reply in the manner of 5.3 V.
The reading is 16 V
